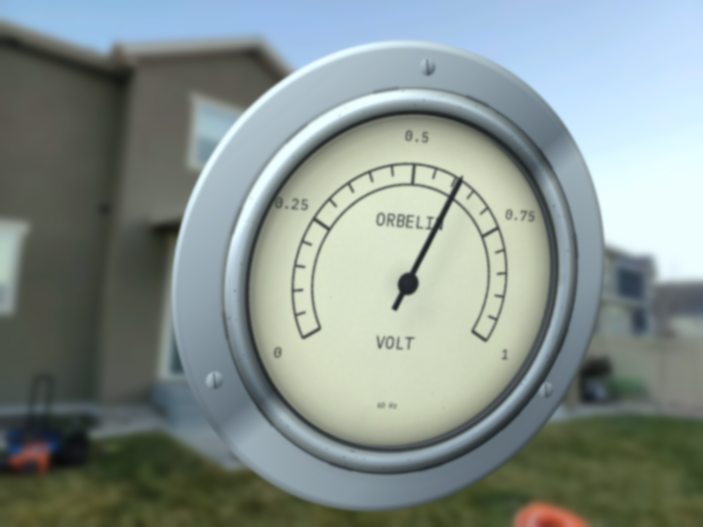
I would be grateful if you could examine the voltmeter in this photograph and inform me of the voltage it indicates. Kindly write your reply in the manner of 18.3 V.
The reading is 0.6 V
